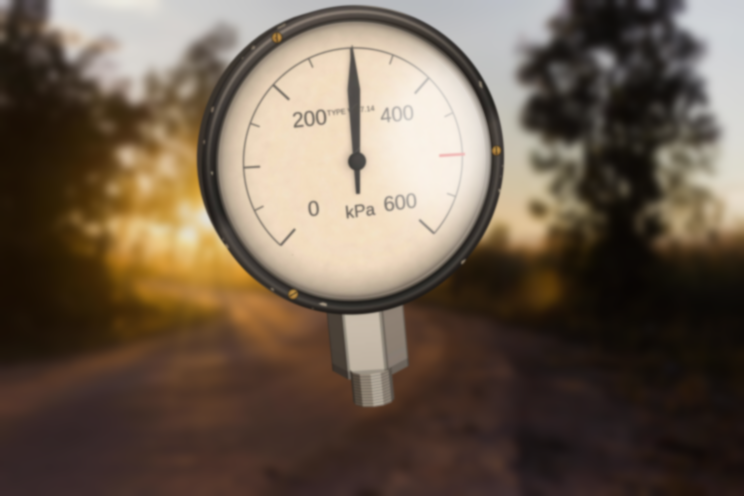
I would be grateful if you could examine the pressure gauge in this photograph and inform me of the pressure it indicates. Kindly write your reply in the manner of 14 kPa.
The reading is 300 kPa
